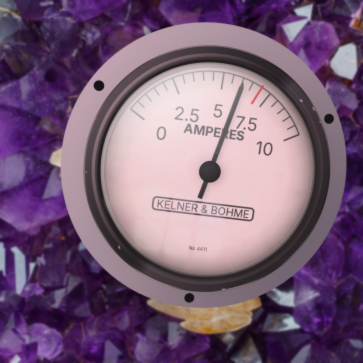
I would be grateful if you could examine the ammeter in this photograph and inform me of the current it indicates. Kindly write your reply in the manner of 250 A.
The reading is 6 A
